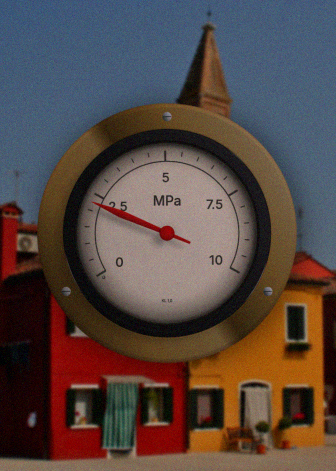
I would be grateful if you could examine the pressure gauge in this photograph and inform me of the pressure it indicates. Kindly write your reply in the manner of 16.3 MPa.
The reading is 2.25 MPa
